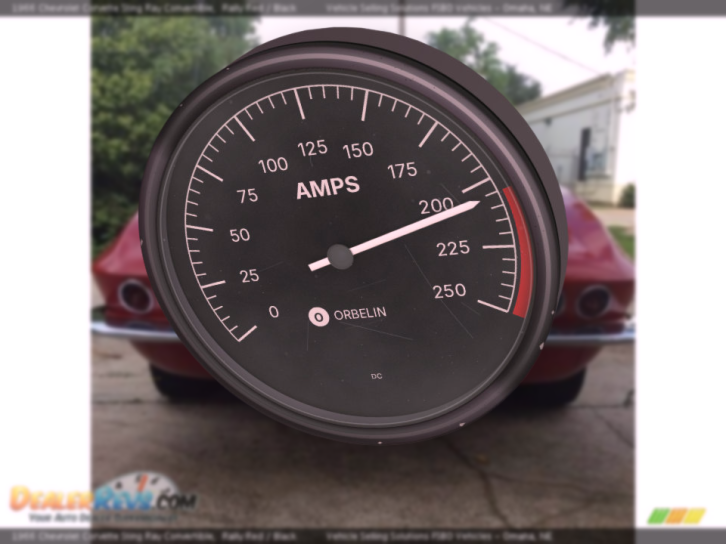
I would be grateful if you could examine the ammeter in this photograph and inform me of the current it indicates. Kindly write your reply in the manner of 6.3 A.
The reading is 205 A
